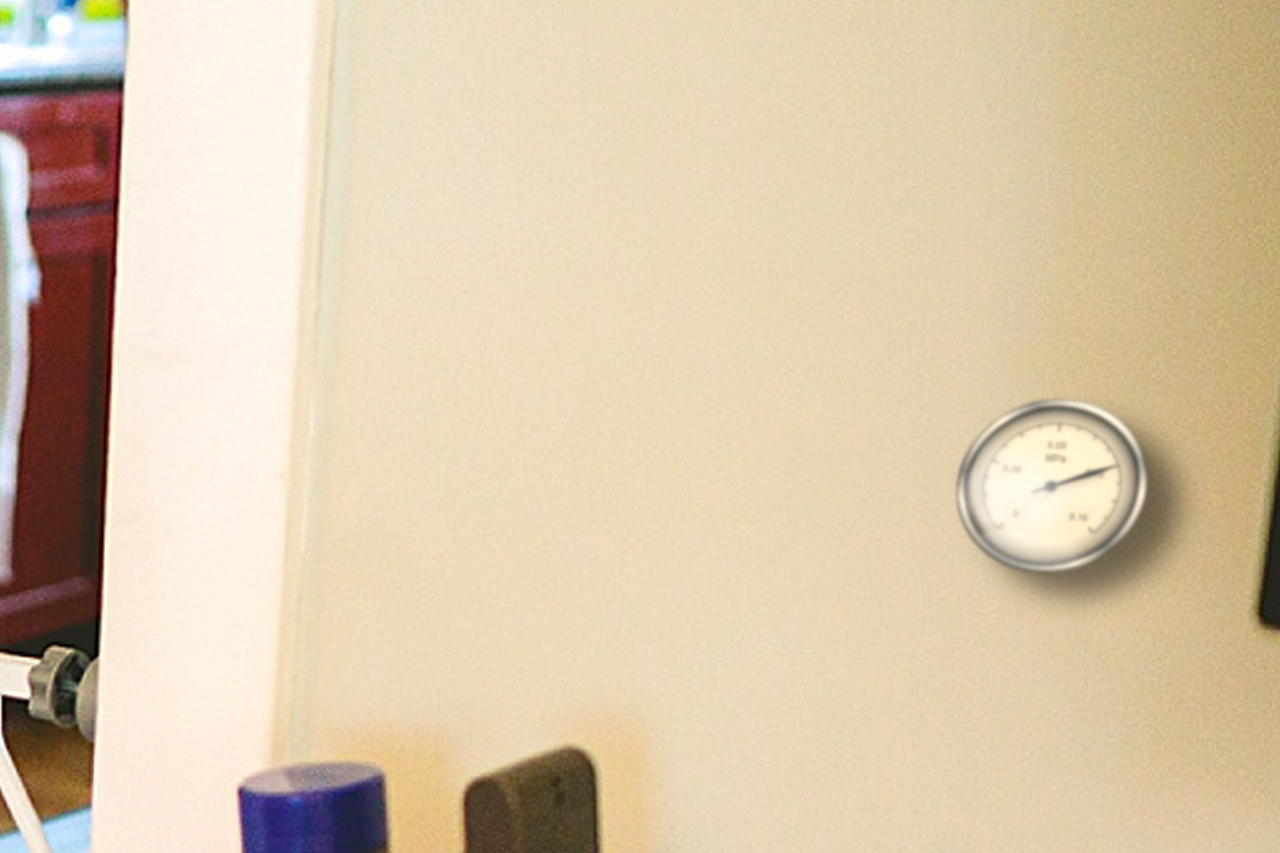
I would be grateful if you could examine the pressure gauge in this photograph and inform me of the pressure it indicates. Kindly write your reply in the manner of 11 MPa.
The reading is 0.12 MPa
